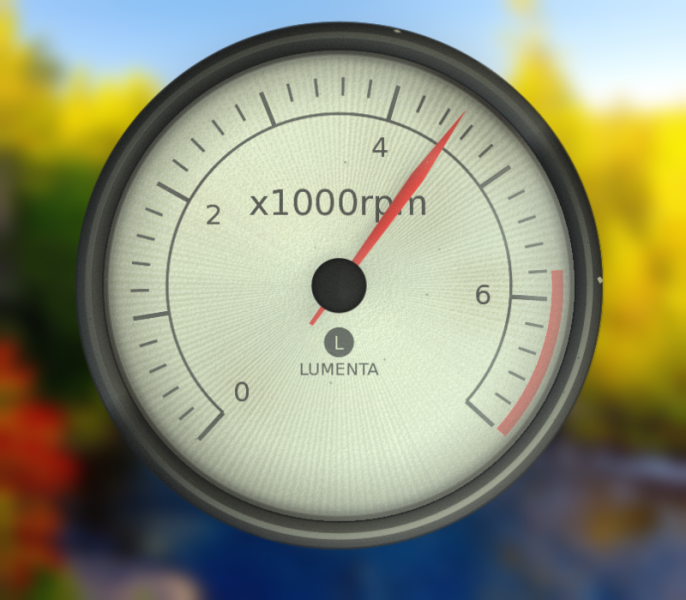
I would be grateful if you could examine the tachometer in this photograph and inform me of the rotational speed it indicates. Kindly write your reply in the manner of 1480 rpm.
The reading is 4500 rpm
